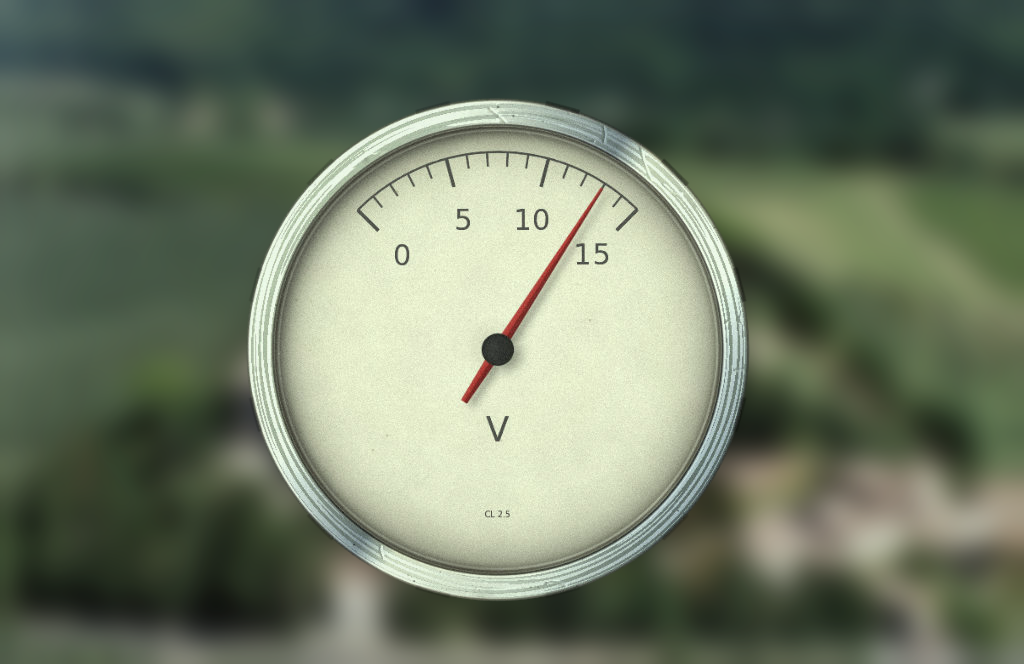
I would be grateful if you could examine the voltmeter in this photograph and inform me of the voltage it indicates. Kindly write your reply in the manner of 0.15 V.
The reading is 13 V
